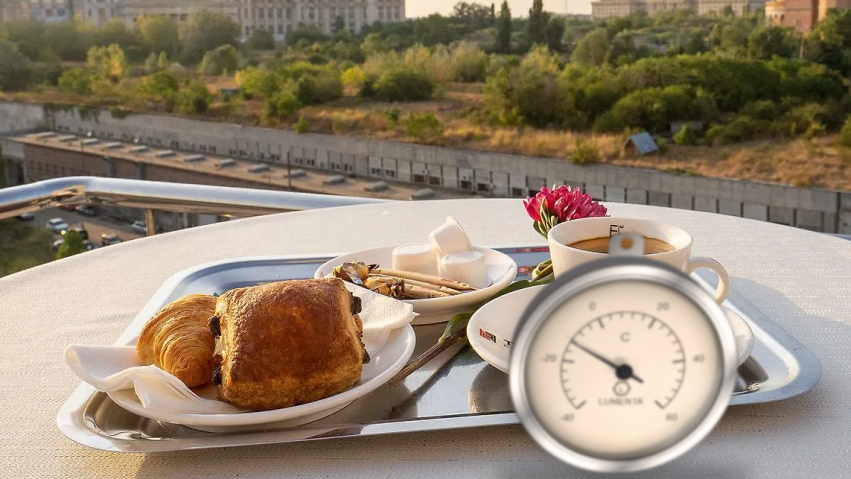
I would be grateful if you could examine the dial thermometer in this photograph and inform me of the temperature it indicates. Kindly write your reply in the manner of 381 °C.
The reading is -12 °C
